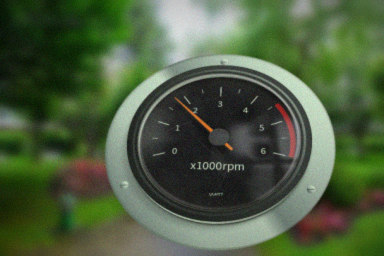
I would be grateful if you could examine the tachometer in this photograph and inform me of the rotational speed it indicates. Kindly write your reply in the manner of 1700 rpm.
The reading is 1750 rpm
